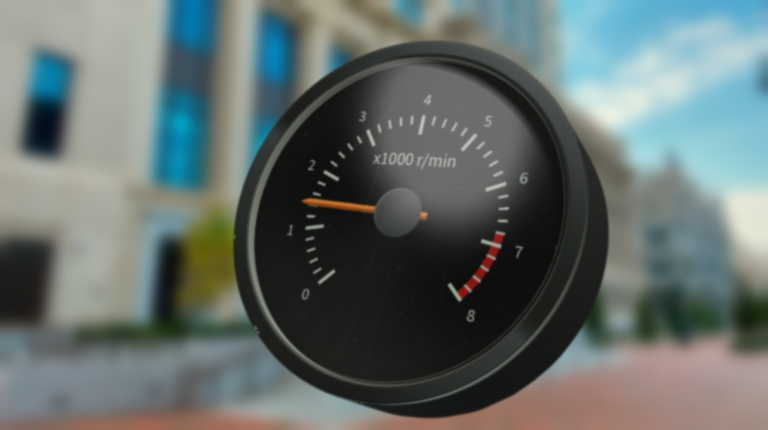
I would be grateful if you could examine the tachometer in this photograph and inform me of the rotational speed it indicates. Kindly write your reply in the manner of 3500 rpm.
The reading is 1400 rpm
